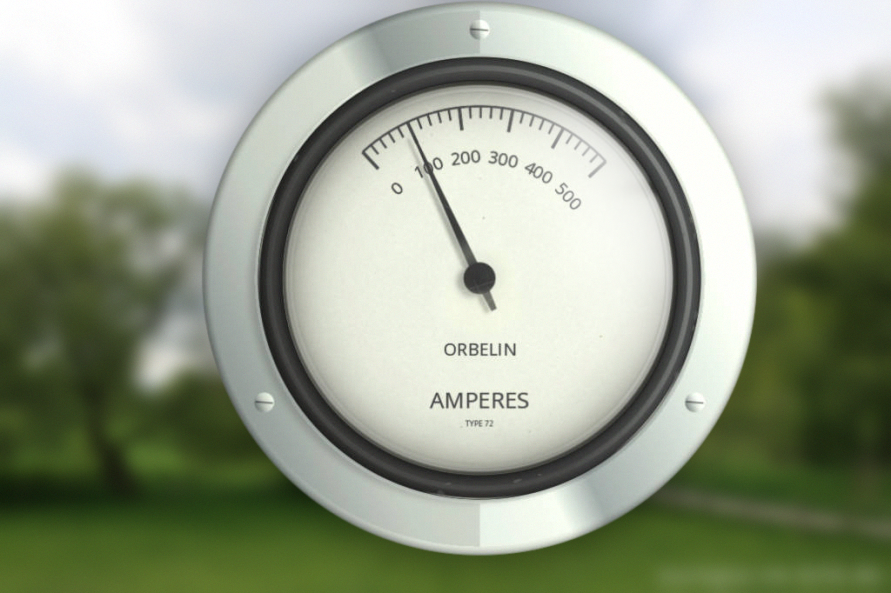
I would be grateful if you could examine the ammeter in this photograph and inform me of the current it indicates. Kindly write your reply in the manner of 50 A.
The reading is 100 A
